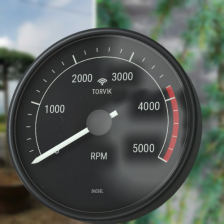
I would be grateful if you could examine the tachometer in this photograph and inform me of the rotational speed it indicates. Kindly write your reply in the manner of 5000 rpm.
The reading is 0 rpm
